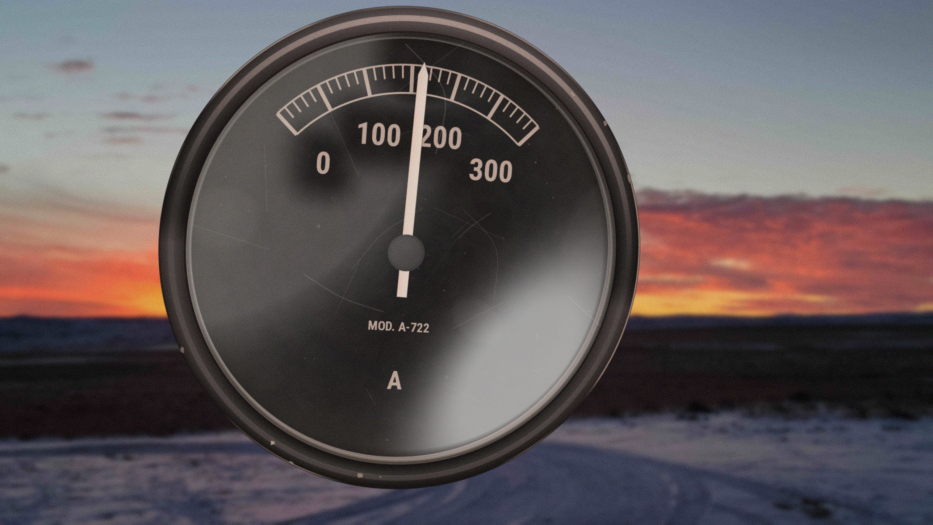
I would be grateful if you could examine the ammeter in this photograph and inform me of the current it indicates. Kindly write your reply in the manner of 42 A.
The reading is 160 A
